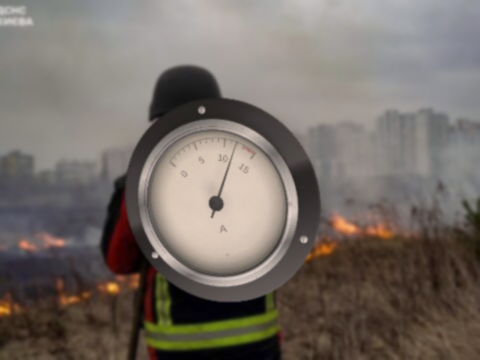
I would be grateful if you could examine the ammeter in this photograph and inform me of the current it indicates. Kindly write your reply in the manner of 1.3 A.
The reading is 12 A
